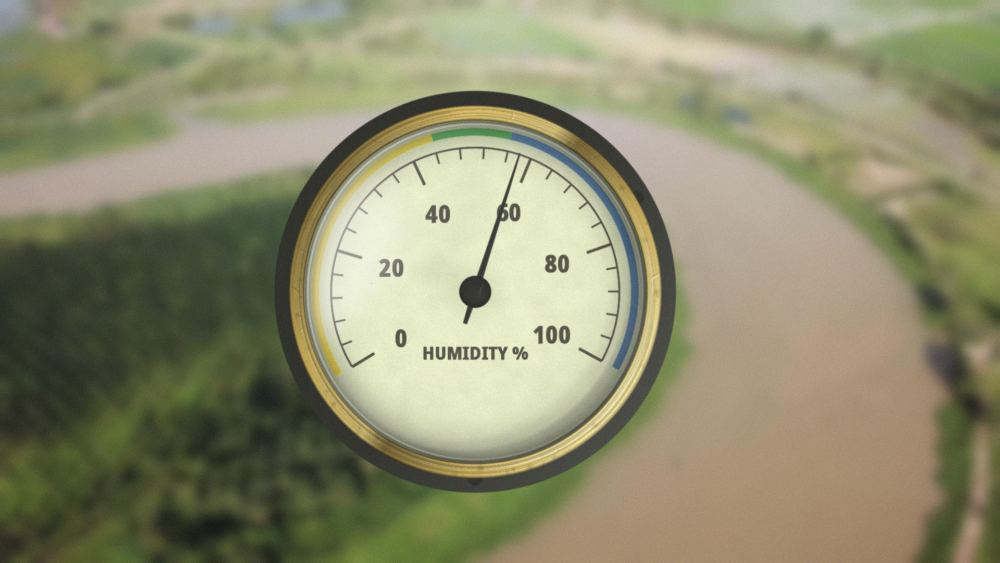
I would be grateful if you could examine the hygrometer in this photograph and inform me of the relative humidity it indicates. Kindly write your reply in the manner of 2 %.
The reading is 58 %
